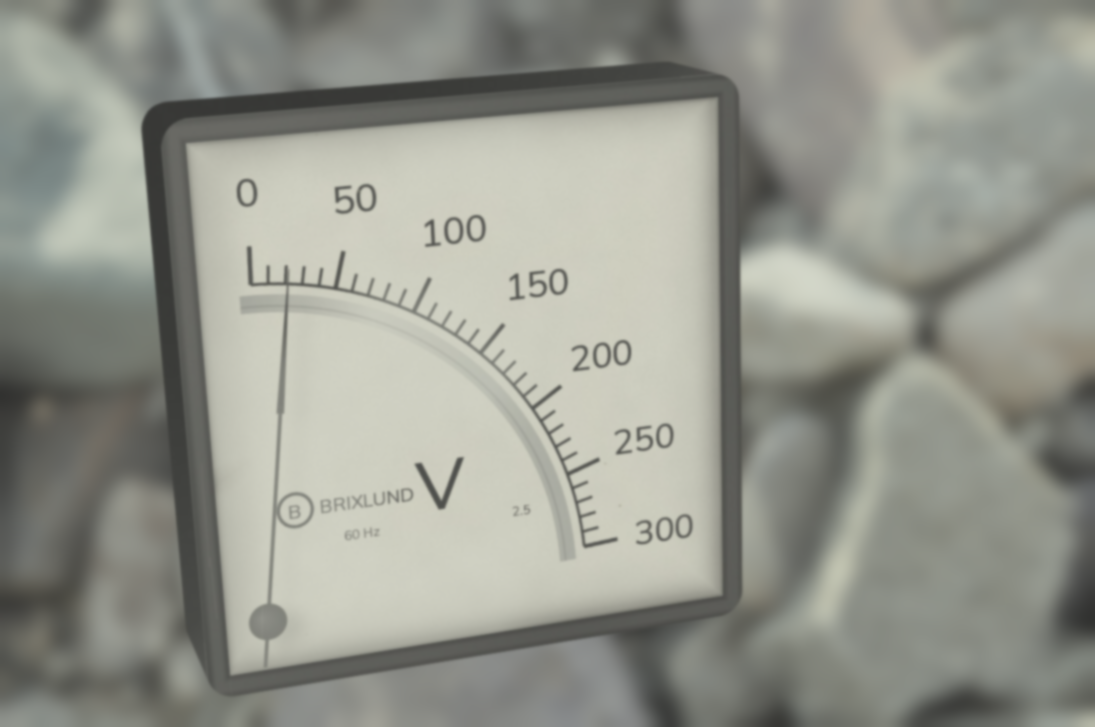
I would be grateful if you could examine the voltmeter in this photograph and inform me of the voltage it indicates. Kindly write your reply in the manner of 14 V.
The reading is 20 V
